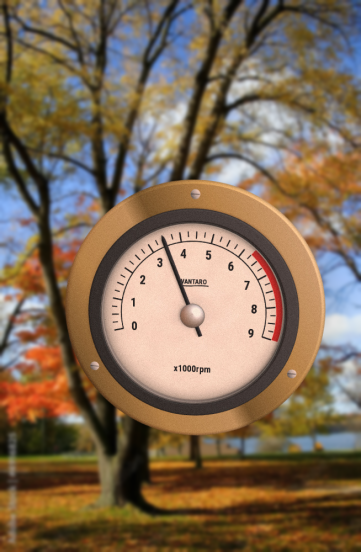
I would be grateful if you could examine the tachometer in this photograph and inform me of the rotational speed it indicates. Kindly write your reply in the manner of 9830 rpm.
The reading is 3500 rpm
